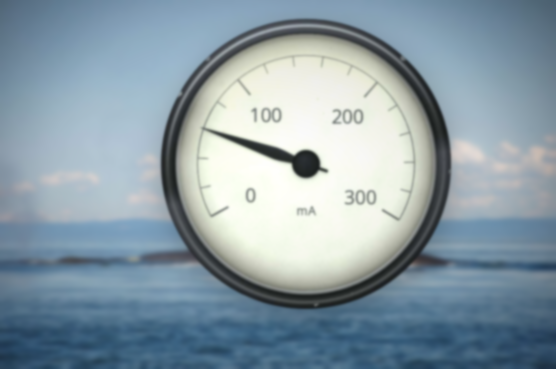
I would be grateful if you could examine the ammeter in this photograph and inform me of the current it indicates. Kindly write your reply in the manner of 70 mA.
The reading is 60 mA
